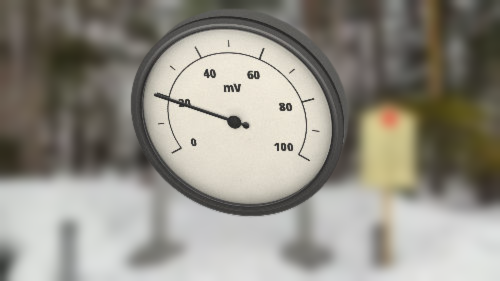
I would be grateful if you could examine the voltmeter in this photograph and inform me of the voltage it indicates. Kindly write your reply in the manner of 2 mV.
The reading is 20 mV
